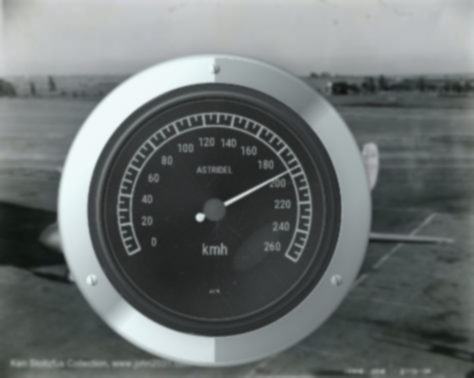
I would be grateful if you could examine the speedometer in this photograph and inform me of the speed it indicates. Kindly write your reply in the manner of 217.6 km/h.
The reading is 195 km/h
